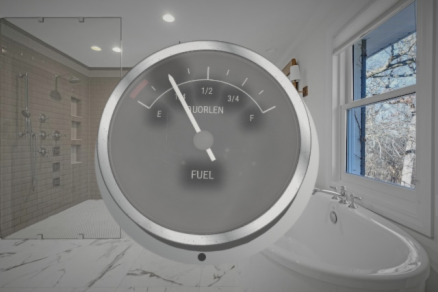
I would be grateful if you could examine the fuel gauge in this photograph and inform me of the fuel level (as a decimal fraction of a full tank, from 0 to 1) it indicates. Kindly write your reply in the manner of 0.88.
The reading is 0.25
